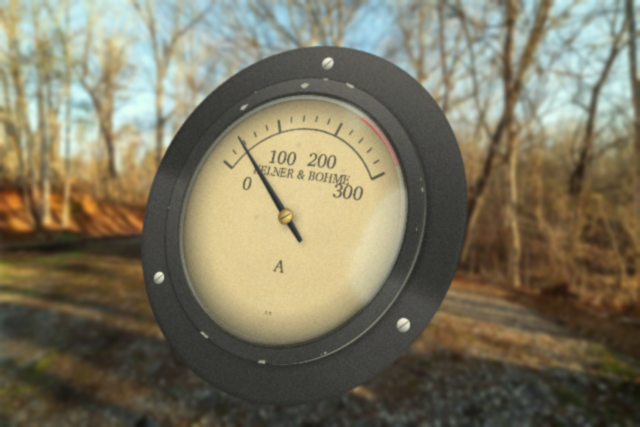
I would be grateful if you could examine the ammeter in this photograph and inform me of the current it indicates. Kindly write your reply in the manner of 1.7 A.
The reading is 40 A
